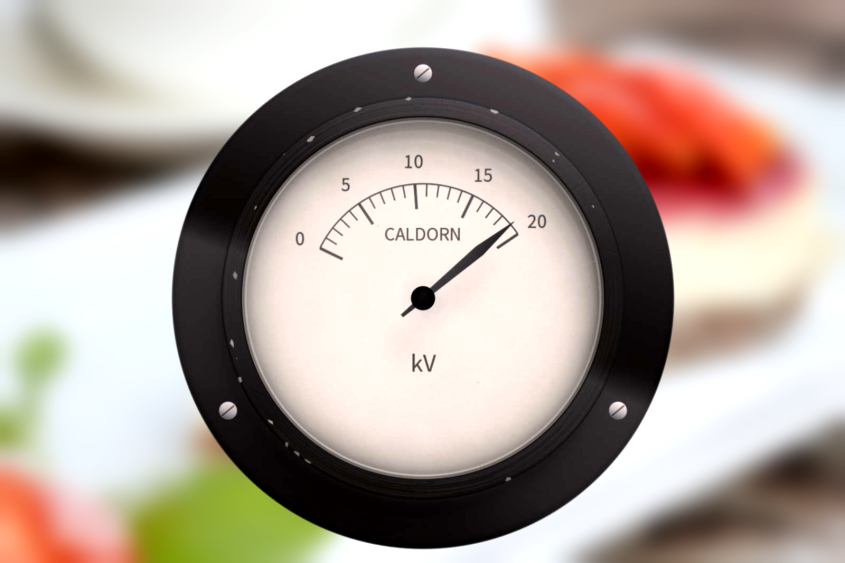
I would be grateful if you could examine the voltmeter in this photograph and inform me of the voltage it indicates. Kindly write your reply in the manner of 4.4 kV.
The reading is 19 kV
